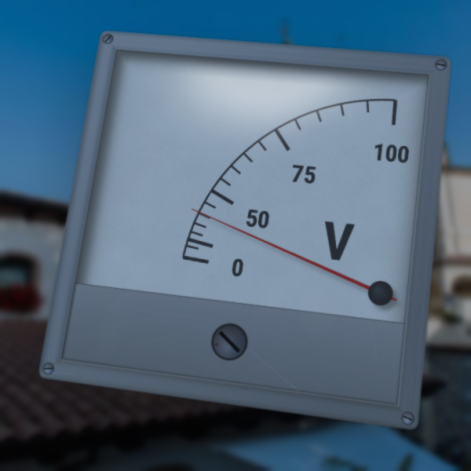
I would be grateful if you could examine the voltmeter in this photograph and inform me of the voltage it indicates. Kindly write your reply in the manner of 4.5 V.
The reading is 40 V
